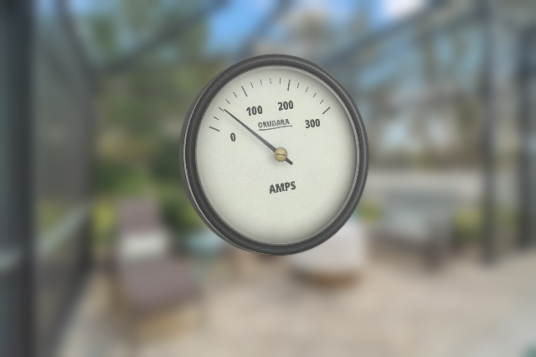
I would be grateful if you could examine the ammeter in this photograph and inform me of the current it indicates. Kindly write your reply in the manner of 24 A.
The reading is 40 A
